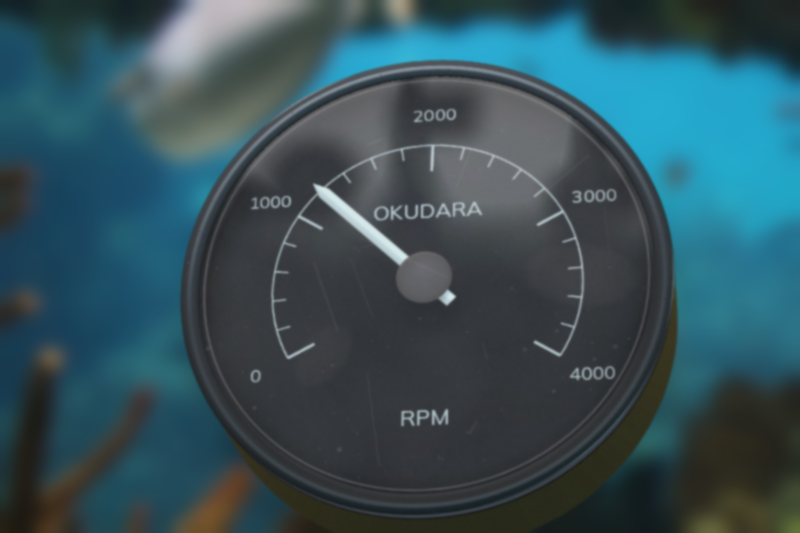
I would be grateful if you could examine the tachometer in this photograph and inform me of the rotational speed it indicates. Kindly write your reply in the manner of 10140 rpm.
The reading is 1200 rpm
